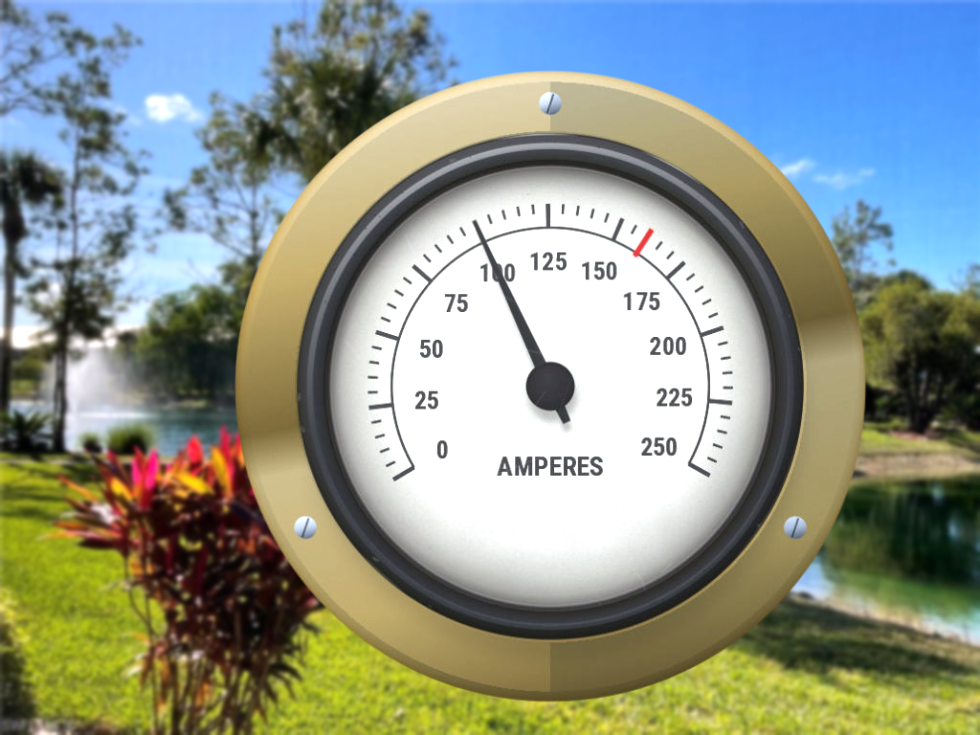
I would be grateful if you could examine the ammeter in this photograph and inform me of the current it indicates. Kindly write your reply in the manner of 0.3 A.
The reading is 100 A
